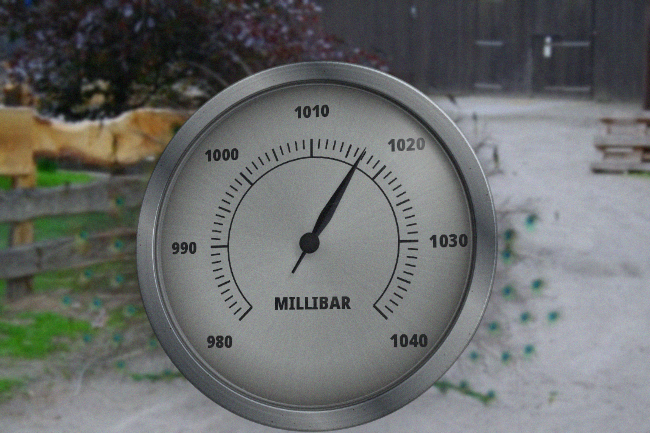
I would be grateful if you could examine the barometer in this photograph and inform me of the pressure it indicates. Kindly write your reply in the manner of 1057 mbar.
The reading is 1017 mbar
